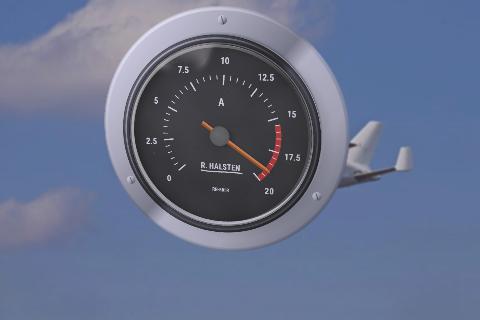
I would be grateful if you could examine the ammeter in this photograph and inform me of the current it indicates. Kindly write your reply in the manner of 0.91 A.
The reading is 19 A
